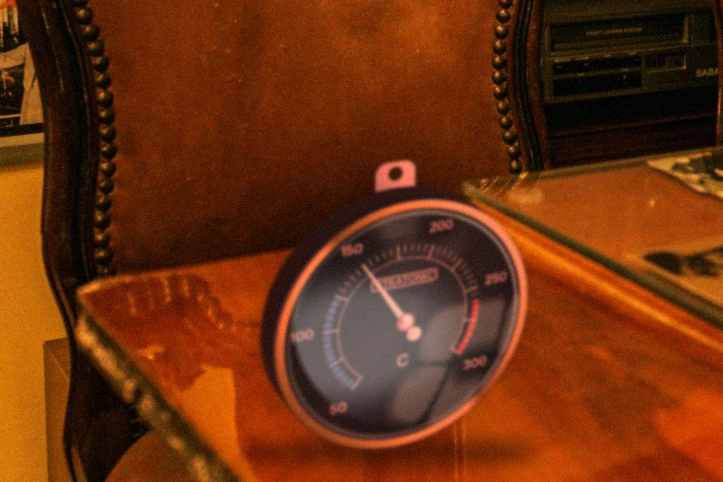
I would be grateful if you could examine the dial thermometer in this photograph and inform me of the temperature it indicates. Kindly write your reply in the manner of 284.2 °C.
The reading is 150 °C
